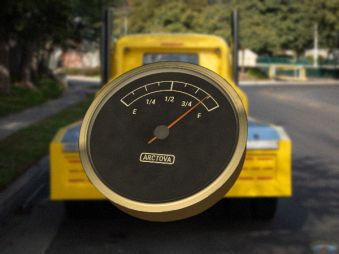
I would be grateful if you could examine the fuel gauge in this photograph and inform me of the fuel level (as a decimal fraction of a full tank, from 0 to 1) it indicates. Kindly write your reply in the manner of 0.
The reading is 0.875
